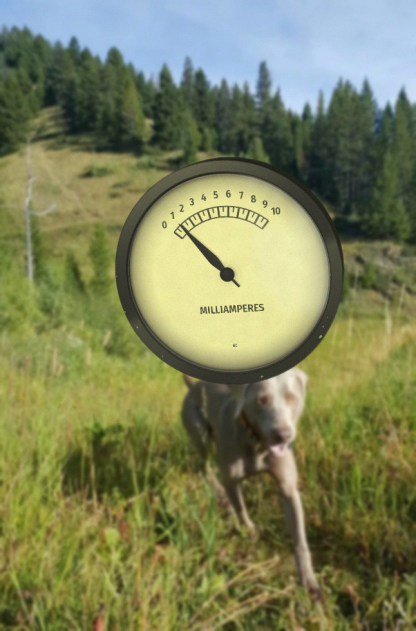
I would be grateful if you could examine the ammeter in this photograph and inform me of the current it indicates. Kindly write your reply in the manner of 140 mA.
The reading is 1 mA
